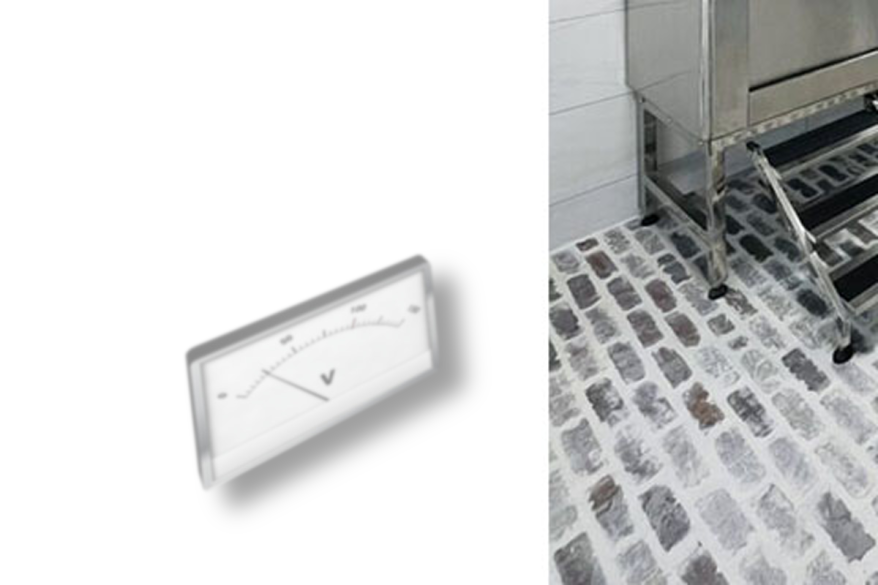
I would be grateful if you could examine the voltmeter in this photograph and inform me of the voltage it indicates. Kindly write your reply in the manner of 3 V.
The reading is 25 V
